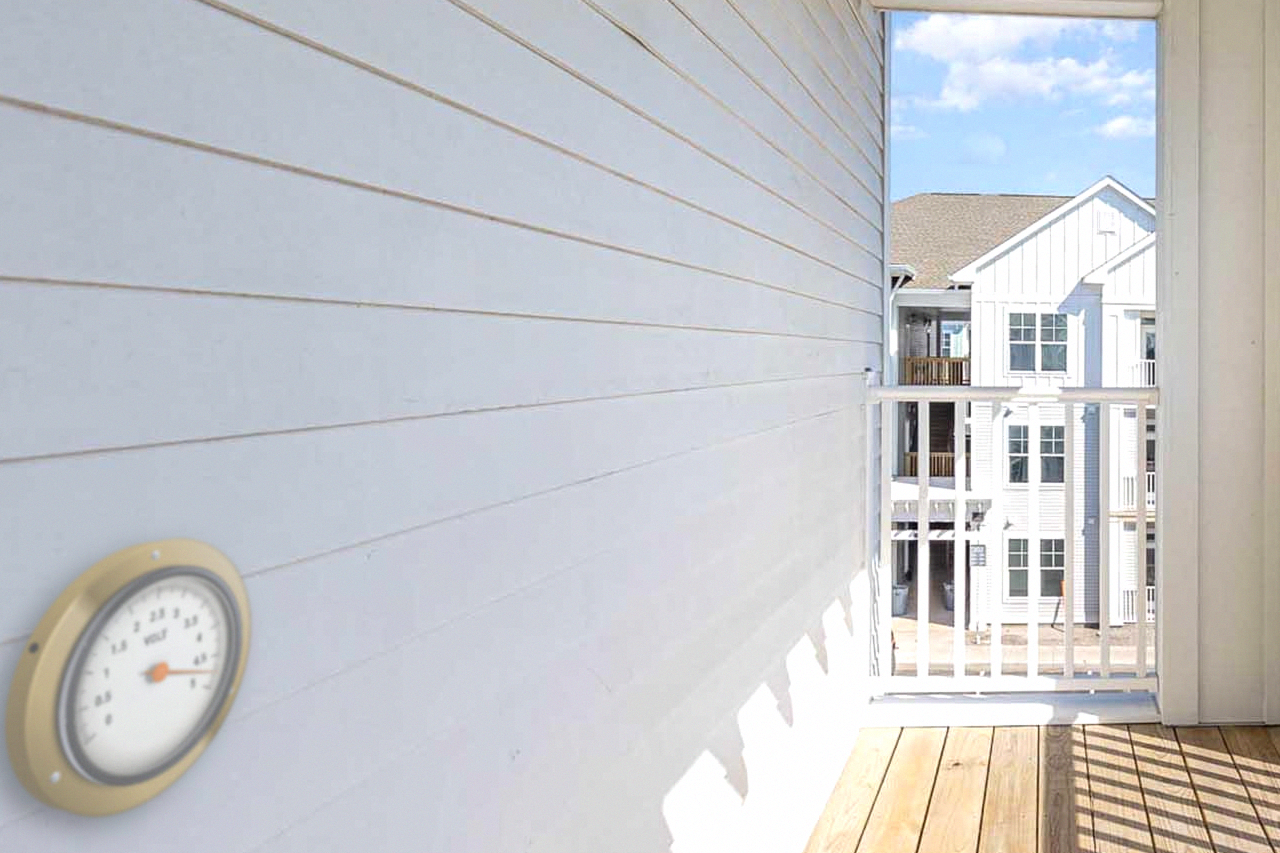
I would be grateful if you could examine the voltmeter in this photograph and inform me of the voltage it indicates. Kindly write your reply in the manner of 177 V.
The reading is 4.75 V
